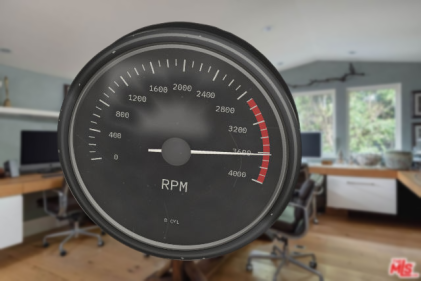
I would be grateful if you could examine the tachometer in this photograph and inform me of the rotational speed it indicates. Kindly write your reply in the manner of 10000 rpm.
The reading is 3600 rpm
